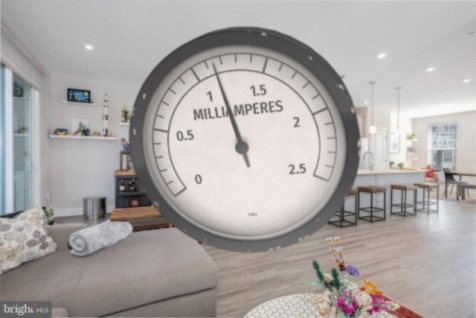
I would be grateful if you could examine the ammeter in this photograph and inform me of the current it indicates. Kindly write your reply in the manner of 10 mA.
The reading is 1.15 mA
